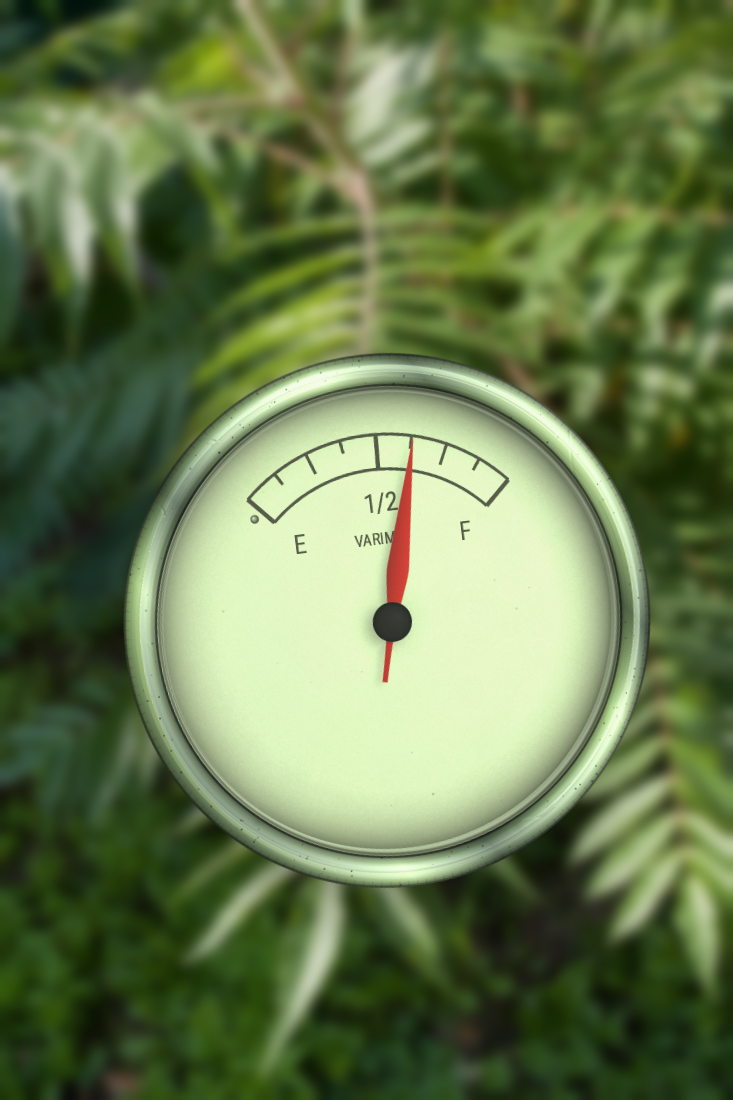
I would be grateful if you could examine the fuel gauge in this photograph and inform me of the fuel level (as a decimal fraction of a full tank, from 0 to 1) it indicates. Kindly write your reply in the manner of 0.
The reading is 0.625
